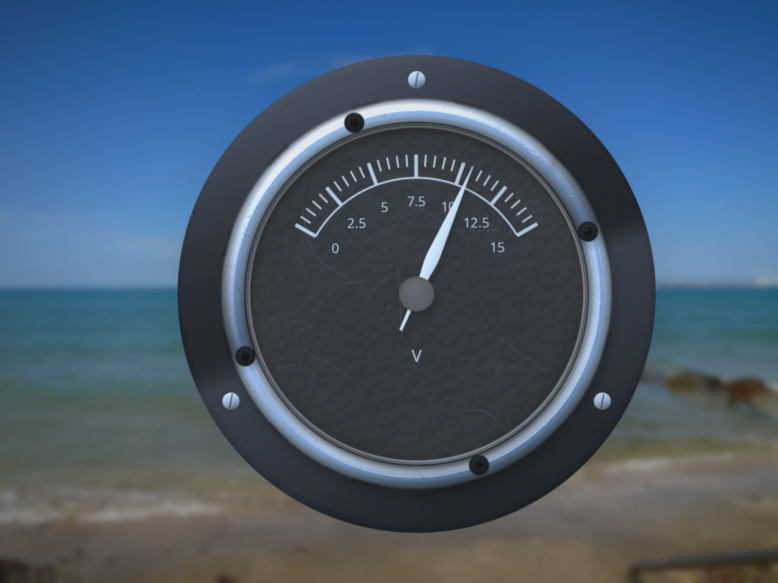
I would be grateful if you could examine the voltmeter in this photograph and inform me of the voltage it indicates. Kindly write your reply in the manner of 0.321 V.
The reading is 10.5 V
